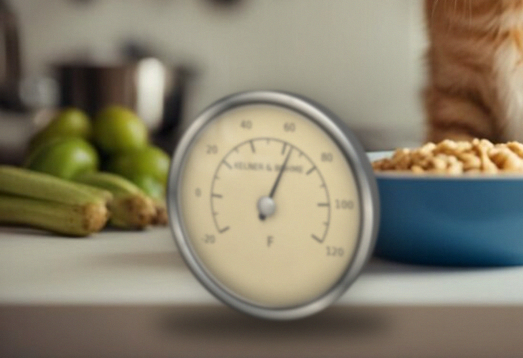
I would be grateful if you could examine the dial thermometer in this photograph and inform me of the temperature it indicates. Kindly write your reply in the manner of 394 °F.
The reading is 65 °F
